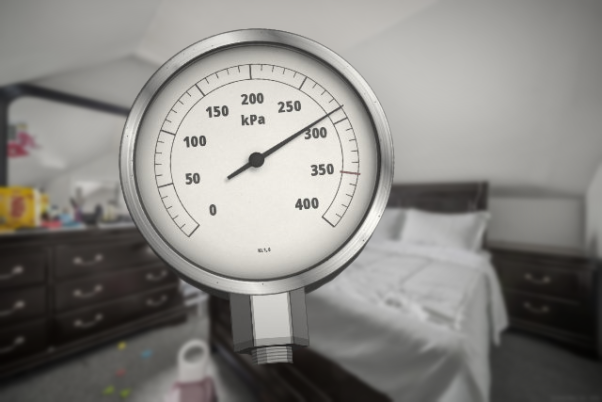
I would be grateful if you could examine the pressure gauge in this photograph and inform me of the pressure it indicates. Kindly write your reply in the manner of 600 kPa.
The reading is 290 kPa
